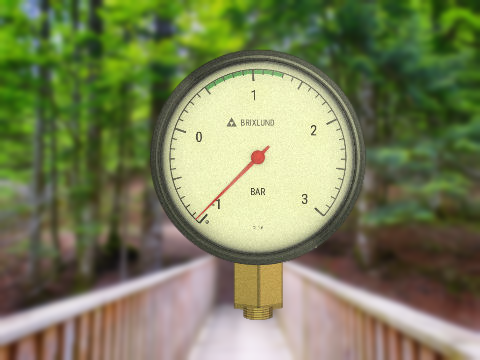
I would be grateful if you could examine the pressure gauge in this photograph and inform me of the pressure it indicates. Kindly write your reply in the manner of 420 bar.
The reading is -0.95 bar
